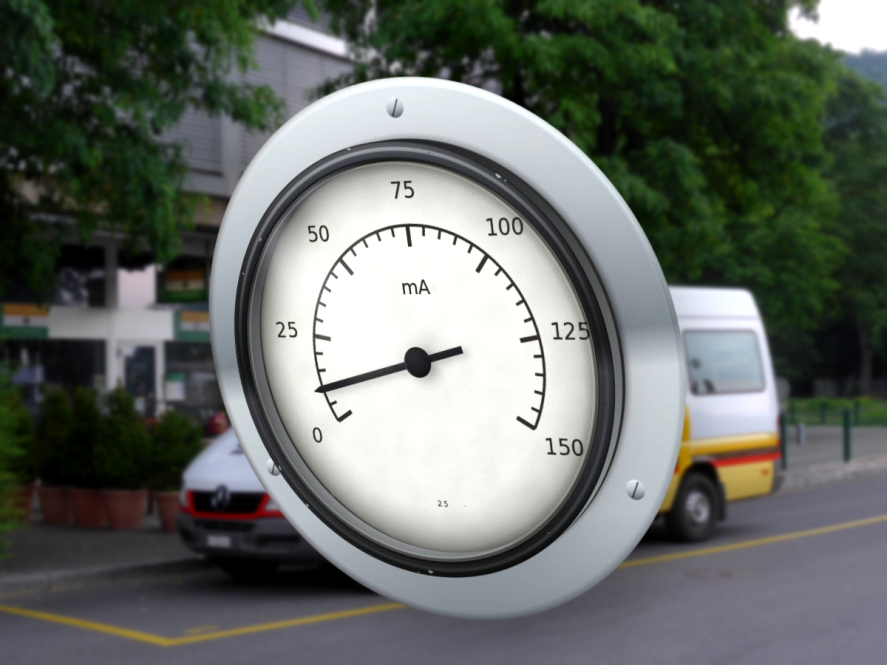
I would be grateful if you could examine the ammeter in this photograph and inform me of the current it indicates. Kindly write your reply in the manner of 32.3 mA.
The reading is 10 mA
